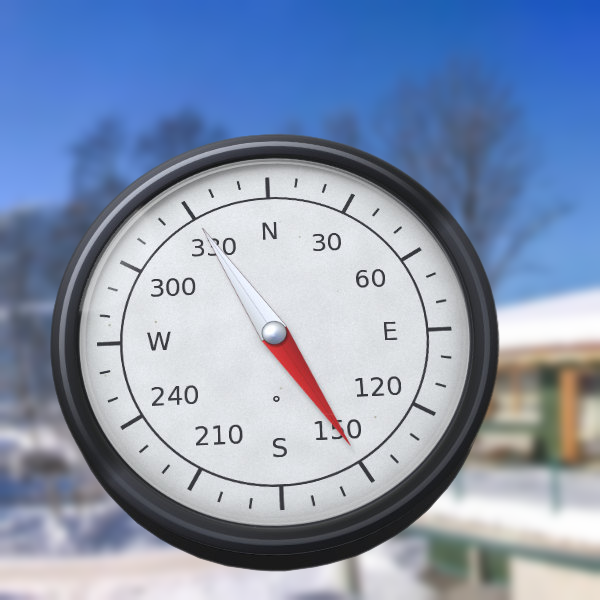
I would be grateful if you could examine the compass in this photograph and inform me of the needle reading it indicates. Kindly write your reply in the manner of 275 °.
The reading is 150 °
